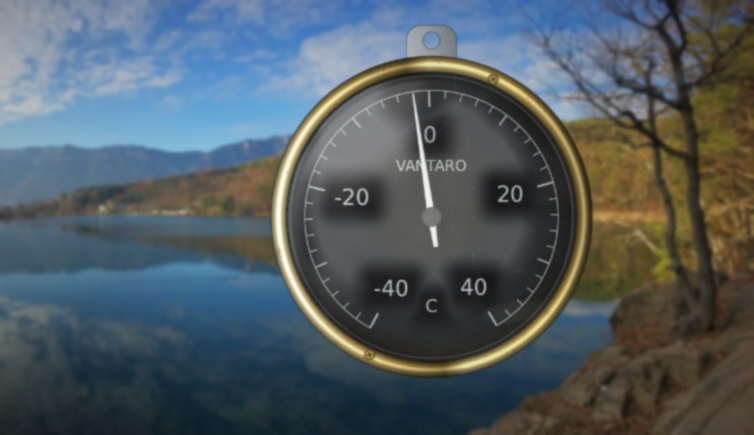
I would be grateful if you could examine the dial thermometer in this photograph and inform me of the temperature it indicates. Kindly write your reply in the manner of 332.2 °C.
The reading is -2 °C
